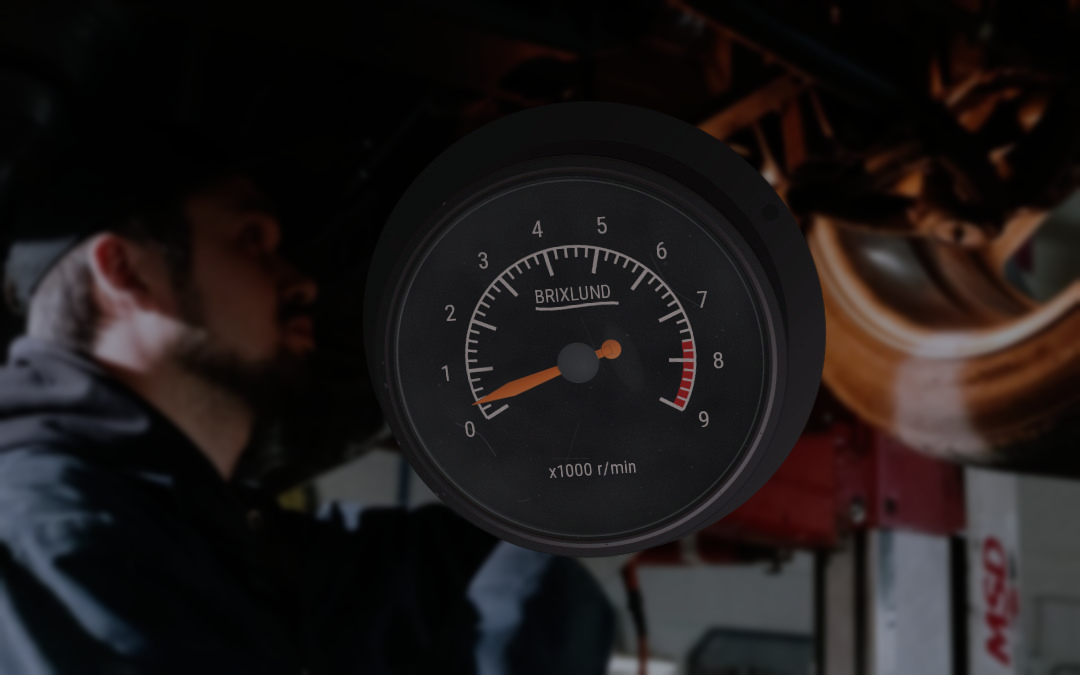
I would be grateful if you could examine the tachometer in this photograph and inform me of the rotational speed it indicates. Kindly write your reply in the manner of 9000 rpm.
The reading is 400 rpm
